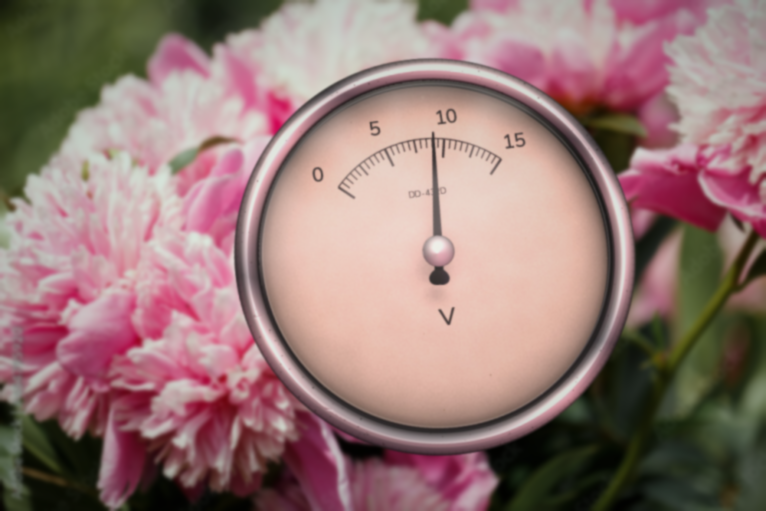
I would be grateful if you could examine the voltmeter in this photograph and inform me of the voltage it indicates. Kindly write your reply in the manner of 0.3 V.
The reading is 9 V
